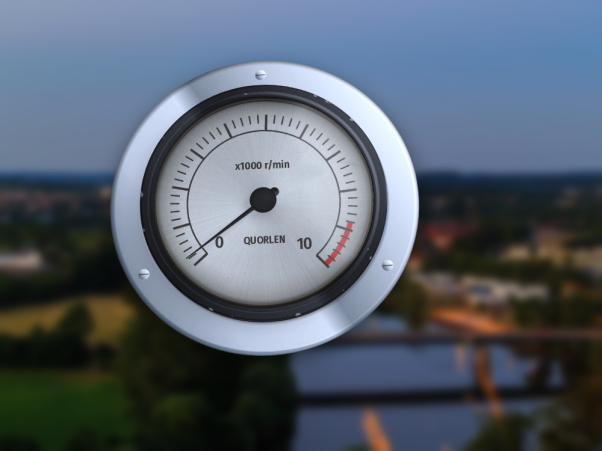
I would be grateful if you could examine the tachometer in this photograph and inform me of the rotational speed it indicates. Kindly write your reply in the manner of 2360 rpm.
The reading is 200 rpm
